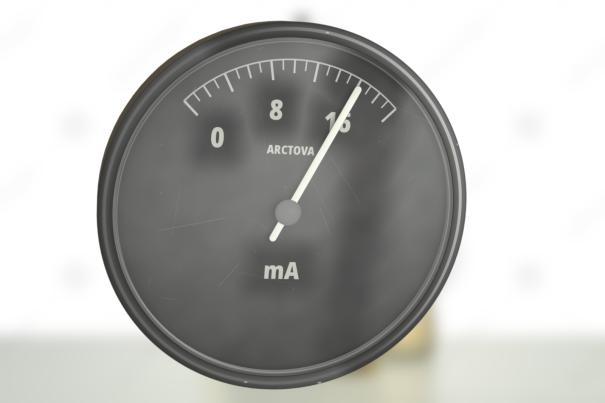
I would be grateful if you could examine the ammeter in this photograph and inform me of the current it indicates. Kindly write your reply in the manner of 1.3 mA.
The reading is 16 mA
